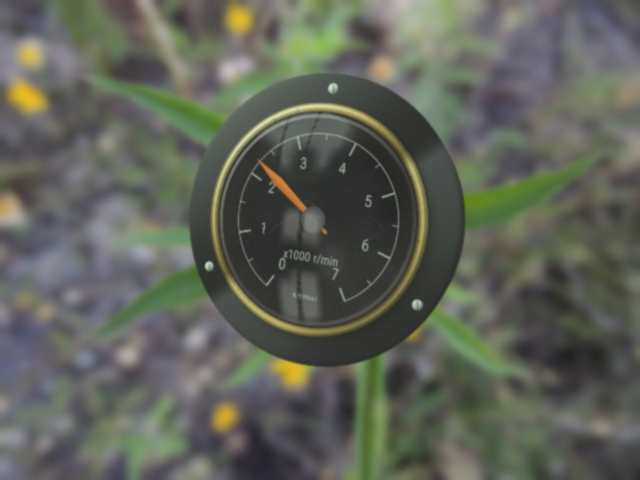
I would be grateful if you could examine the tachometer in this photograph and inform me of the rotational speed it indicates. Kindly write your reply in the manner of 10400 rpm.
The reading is 2250 rpm
